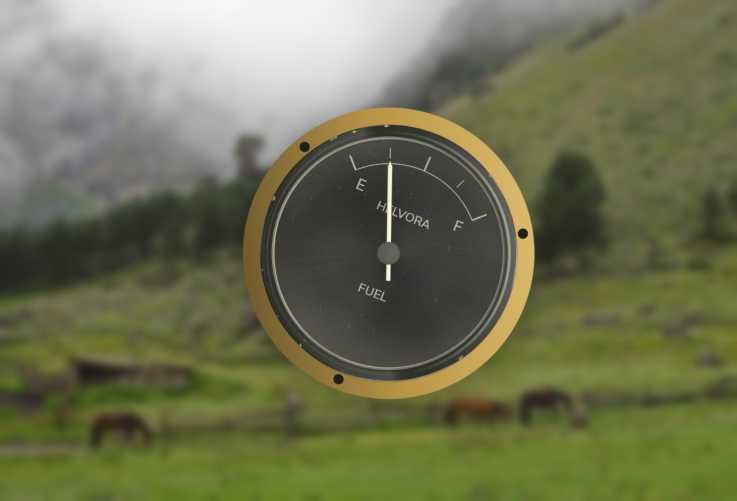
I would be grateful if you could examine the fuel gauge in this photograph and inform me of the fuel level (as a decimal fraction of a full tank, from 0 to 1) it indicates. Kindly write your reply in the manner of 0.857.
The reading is 0.25
